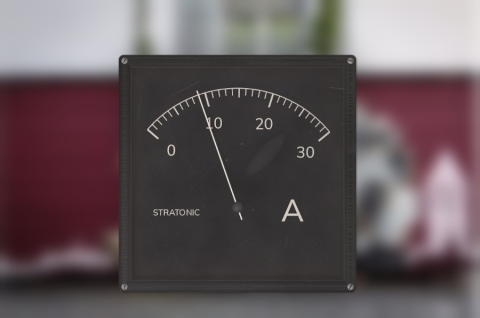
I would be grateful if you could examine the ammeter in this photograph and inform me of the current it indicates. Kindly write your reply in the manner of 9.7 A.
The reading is 9 A
